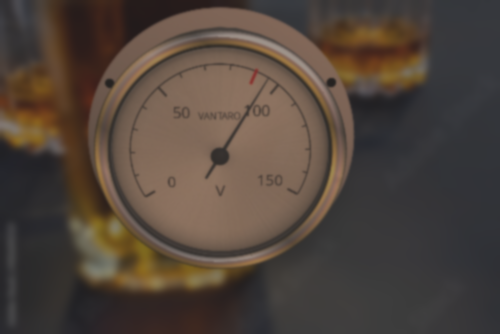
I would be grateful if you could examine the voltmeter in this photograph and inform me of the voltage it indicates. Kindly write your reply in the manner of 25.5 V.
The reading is 95 V
